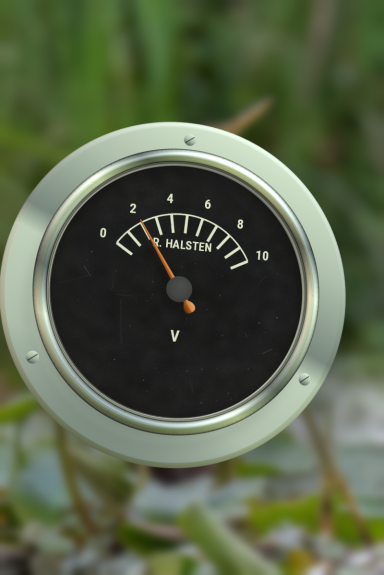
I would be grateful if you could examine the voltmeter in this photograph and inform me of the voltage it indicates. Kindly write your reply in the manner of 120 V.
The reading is 2 V
